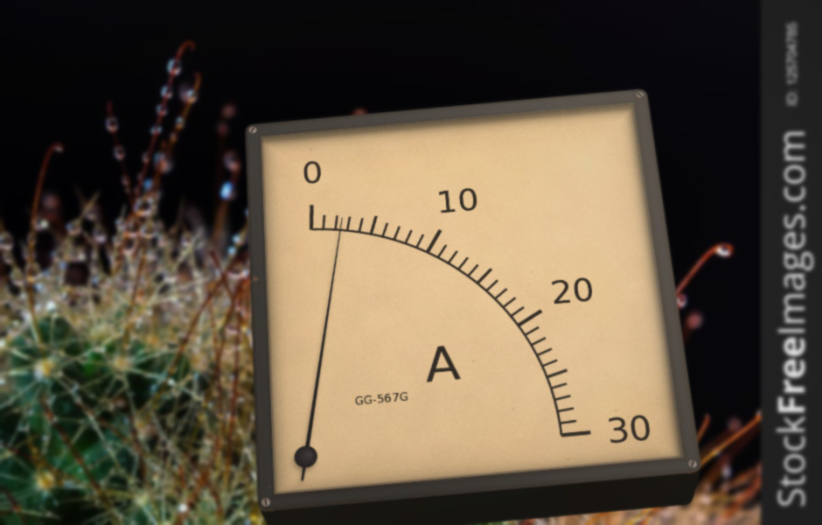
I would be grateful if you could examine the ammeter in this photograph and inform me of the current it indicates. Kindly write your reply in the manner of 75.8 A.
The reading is 2.5 A
